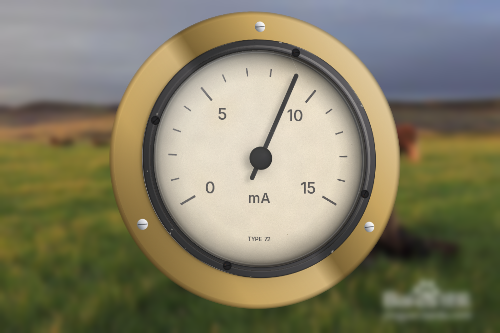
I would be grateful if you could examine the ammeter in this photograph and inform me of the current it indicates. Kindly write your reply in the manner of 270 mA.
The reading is 9 mA
